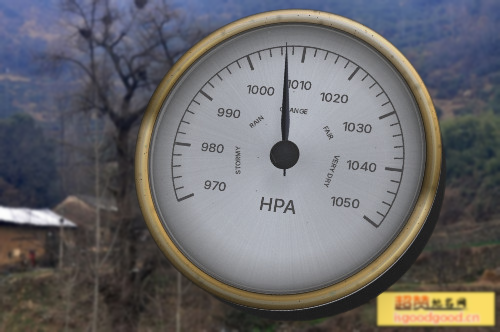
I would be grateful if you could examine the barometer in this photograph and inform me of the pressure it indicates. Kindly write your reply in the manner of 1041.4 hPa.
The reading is 1007 hPa
